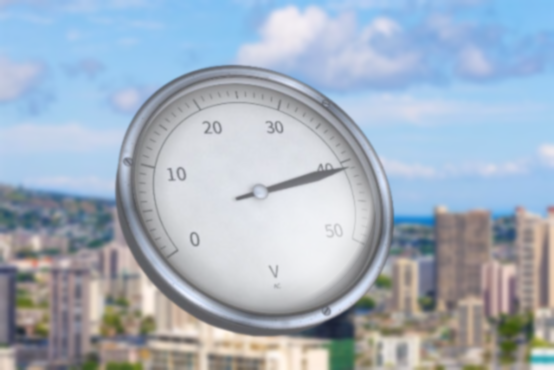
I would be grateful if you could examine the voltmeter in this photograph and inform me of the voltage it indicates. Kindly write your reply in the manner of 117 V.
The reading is 41 V
